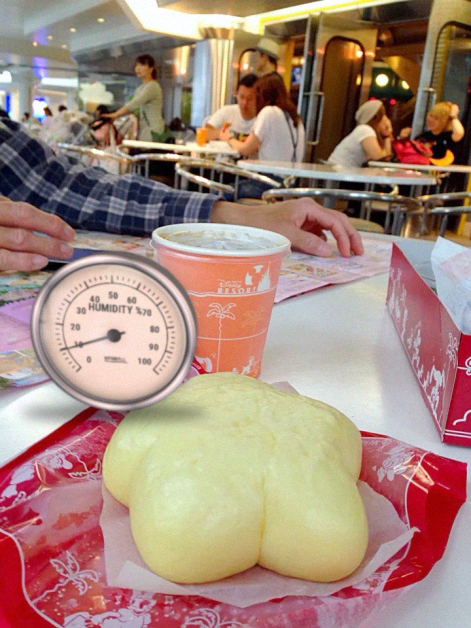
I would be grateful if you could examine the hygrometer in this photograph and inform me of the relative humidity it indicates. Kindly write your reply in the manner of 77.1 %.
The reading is 10 %
